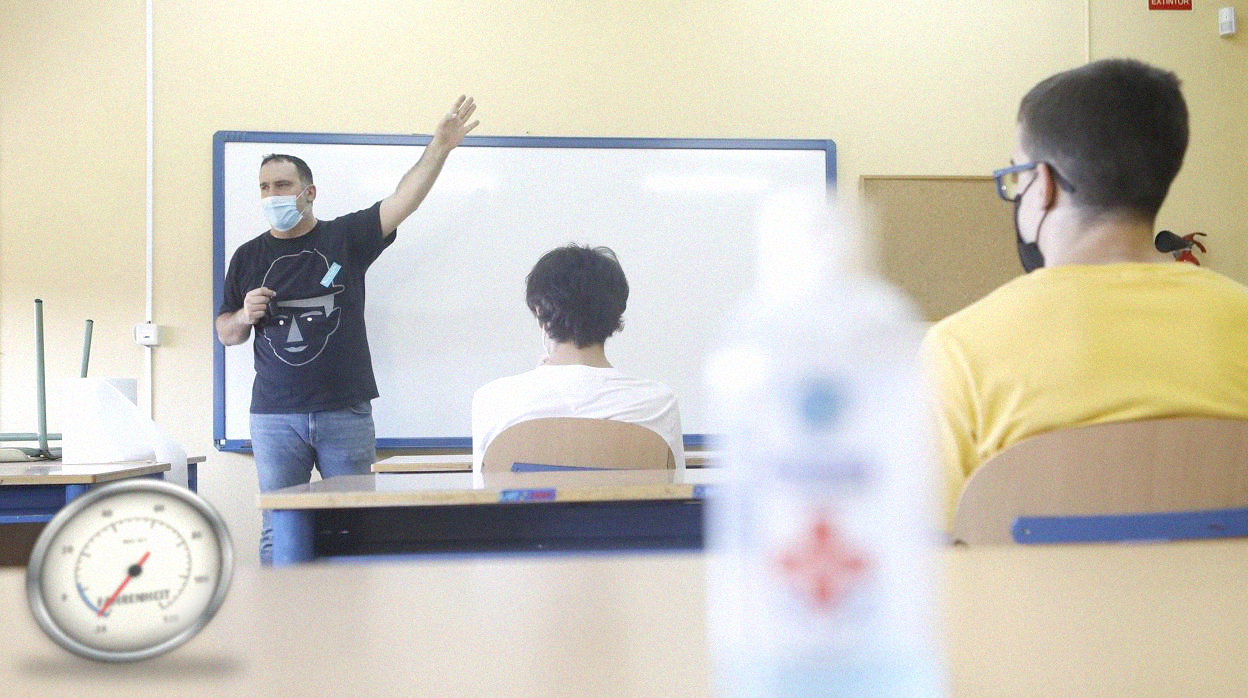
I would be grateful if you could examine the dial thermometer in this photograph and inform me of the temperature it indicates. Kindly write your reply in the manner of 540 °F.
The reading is -16 °F
